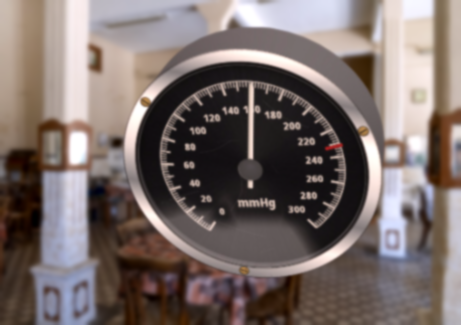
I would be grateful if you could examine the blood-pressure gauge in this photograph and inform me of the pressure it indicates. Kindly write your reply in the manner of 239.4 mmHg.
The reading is 160 mmHg
